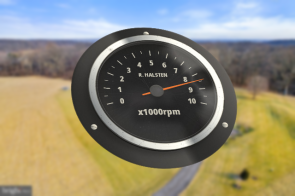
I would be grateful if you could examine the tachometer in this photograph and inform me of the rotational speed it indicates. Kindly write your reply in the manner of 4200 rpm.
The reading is 8500 rpm
